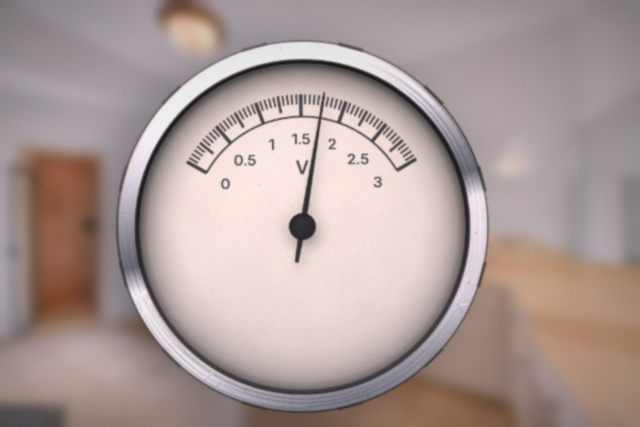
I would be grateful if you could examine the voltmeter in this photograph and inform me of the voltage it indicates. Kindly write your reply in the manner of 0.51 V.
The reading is 1.75 V
